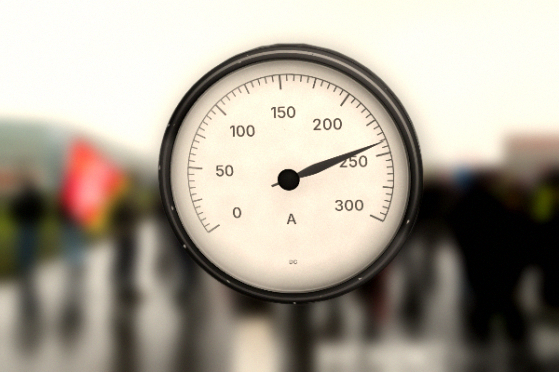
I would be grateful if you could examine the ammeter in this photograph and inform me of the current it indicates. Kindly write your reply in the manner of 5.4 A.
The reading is 240 A
